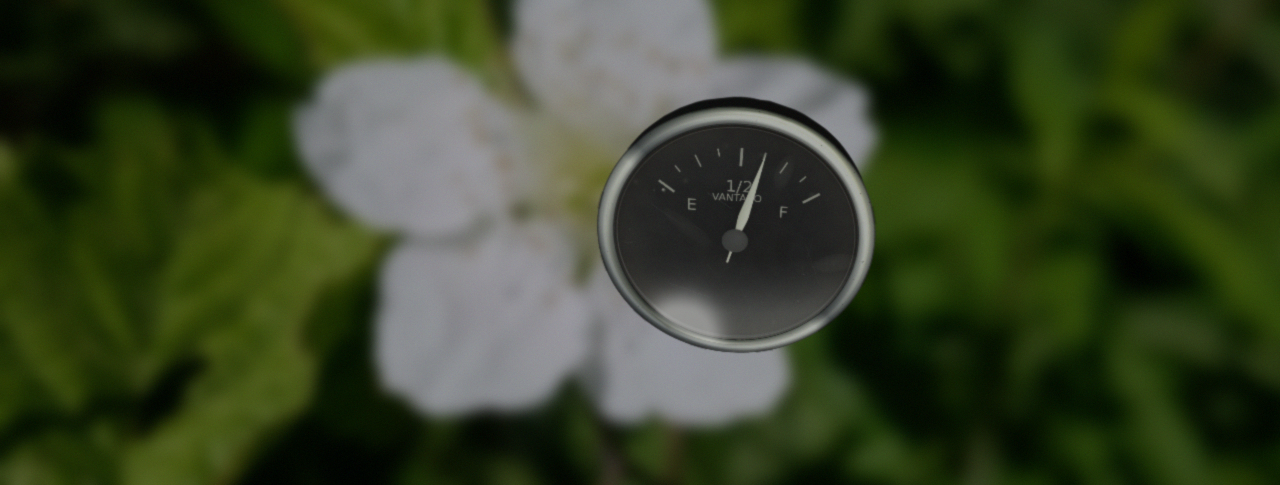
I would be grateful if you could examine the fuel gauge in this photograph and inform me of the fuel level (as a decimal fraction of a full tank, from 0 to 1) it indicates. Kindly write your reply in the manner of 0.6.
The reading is 0.625
